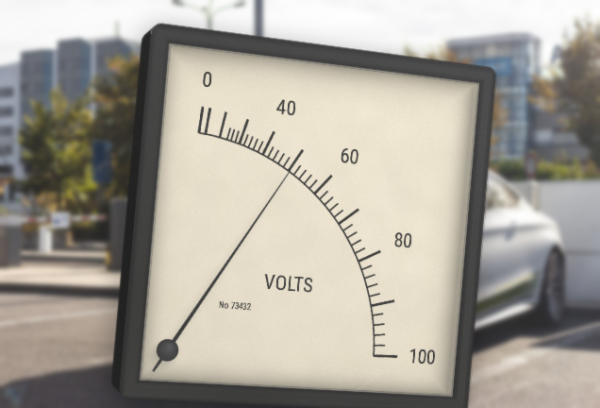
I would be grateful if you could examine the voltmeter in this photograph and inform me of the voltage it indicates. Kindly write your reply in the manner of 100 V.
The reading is 50 V
